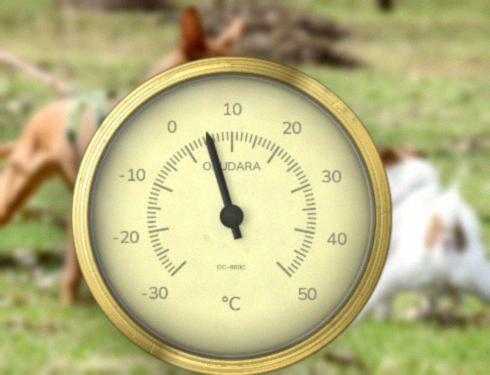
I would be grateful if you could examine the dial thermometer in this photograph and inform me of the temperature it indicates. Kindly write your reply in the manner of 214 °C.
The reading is 5 °C
